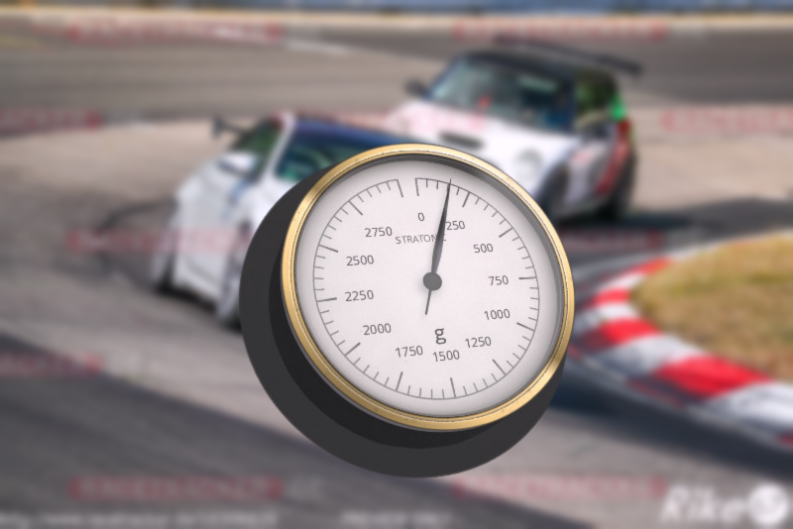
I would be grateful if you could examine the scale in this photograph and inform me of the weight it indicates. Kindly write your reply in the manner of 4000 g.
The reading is 150 g
